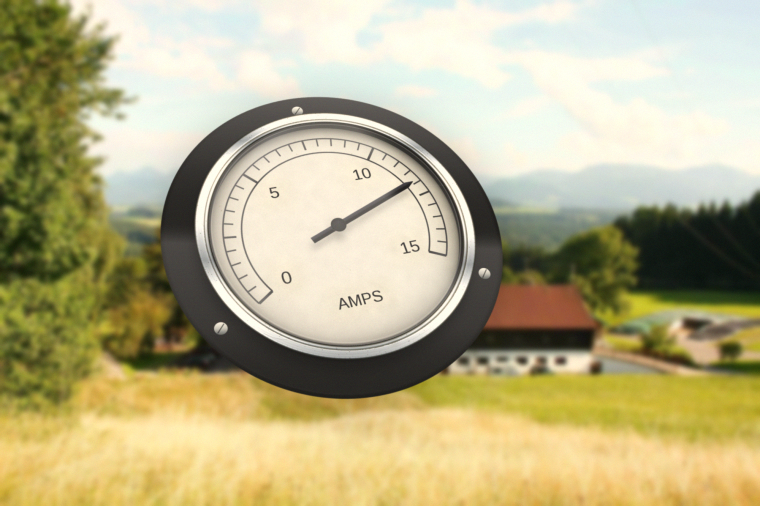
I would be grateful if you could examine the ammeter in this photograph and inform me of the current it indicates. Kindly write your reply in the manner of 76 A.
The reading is 12 A
